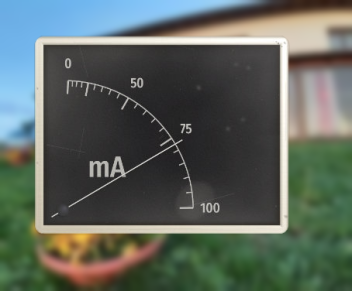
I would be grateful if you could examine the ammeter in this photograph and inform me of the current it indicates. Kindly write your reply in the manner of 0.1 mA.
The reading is 77.5 mA
